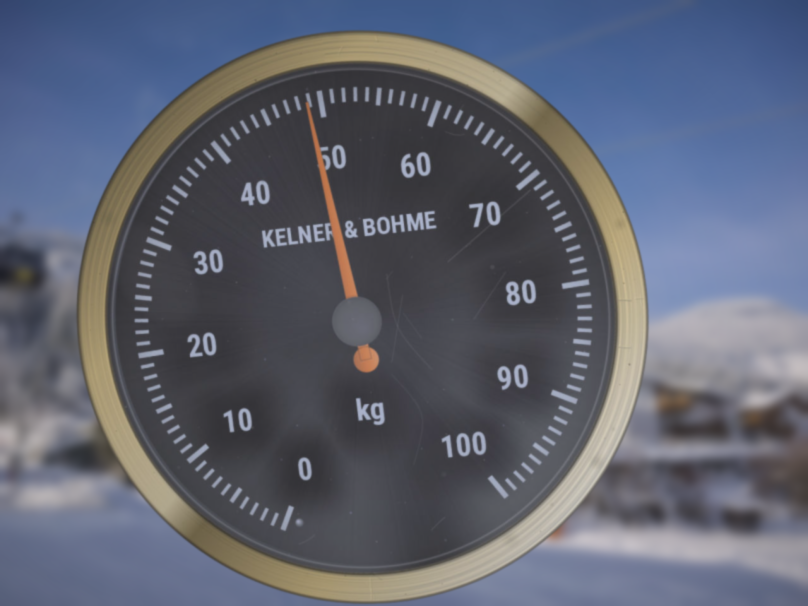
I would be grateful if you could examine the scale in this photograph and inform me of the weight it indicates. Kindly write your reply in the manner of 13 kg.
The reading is 49 kg
